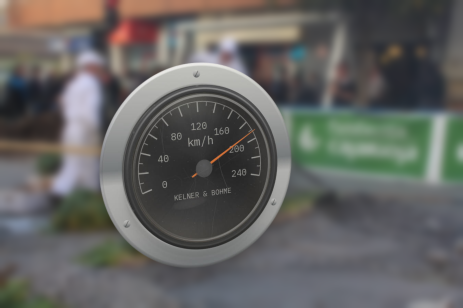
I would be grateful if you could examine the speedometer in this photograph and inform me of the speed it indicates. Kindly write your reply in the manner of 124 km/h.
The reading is 190 km/h
